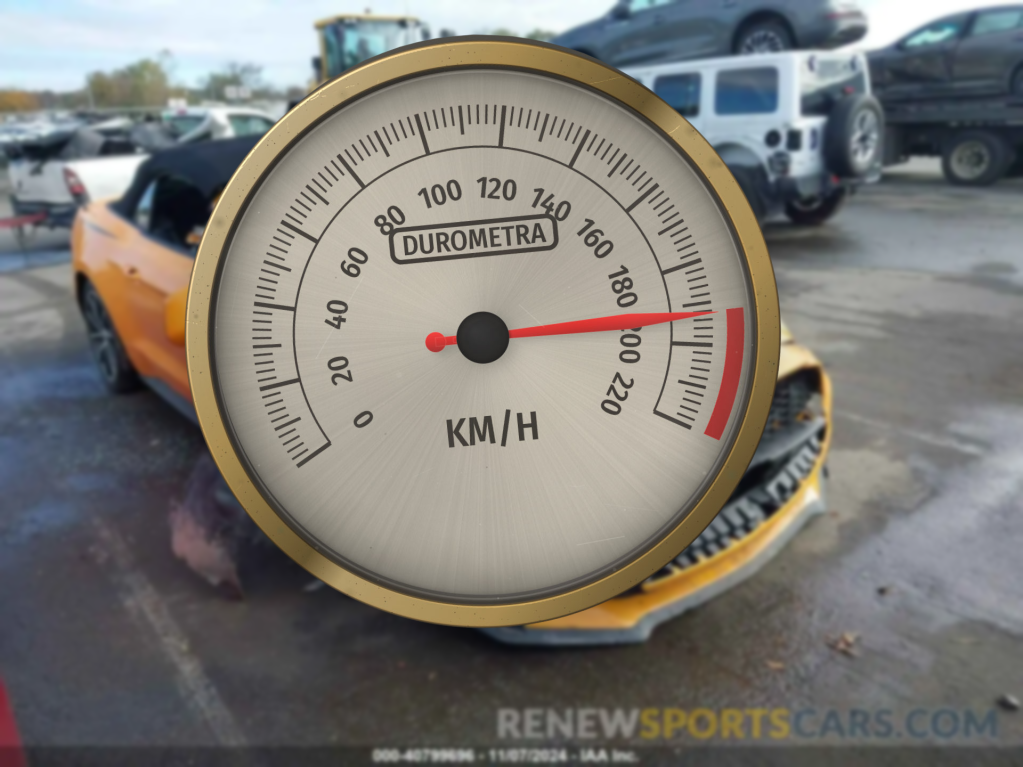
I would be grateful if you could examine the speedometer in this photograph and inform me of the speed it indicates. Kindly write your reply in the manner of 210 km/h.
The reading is 192 km/h
